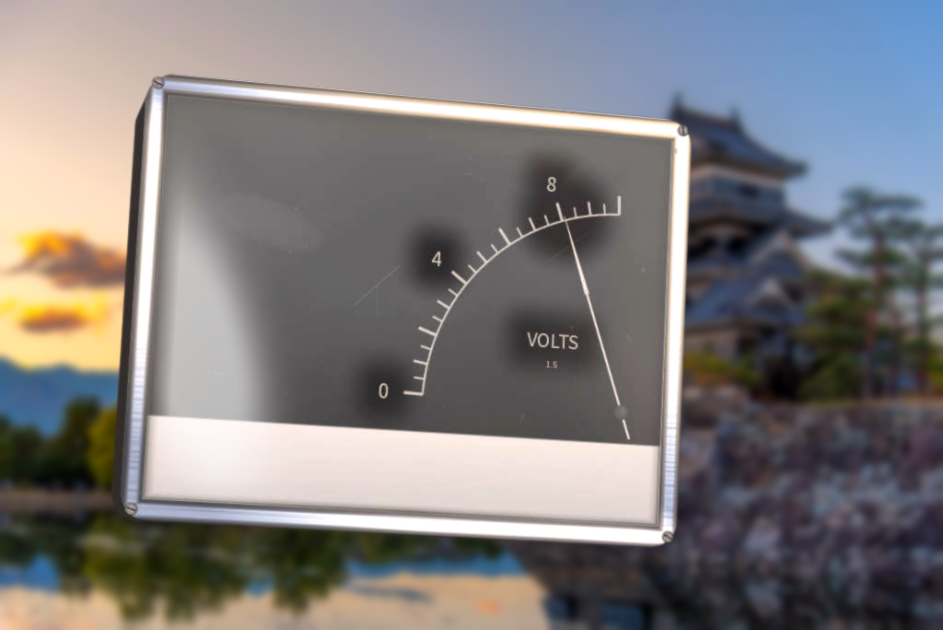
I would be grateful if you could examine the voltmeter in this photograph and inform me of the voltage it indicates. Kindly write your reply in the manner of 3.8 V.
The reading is 8 V
